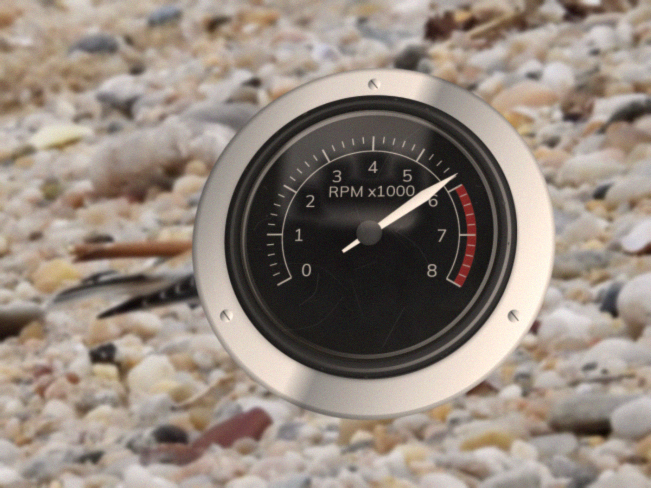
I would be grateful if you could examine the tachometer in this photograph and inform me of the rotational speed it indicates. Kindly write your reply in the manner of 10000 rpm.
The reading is 5800 rpm
